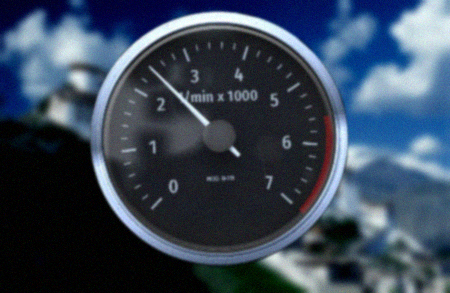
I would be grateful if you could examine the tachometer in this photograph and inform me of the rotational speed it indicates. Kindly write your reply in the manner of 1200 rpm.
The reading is 2400 rpm
